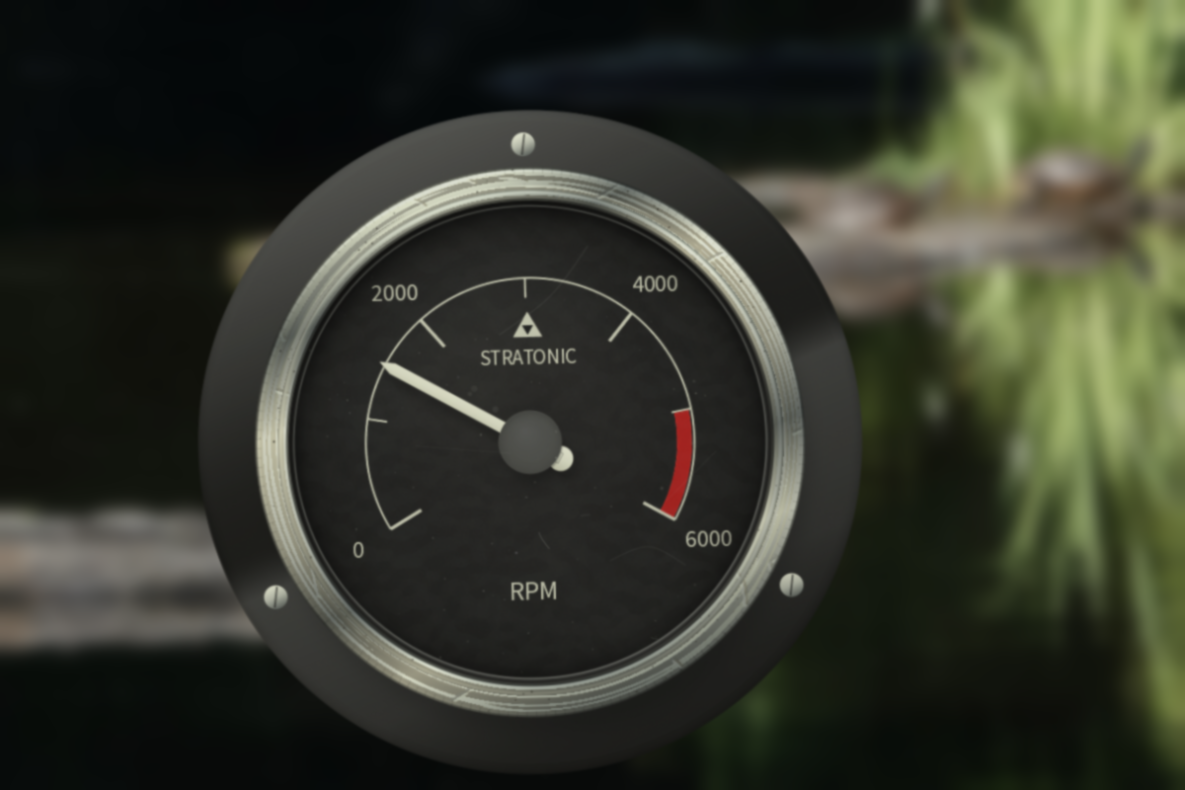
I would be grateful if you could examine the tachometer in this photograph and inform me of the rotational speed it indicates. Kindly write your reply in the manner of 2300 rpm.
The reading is 1500 rpm
